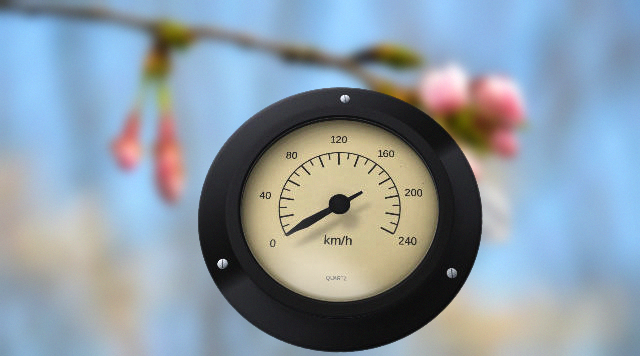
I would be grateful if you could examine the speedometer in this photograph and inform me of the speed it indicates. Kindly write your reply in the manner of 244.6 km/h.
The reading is 0 km/h
